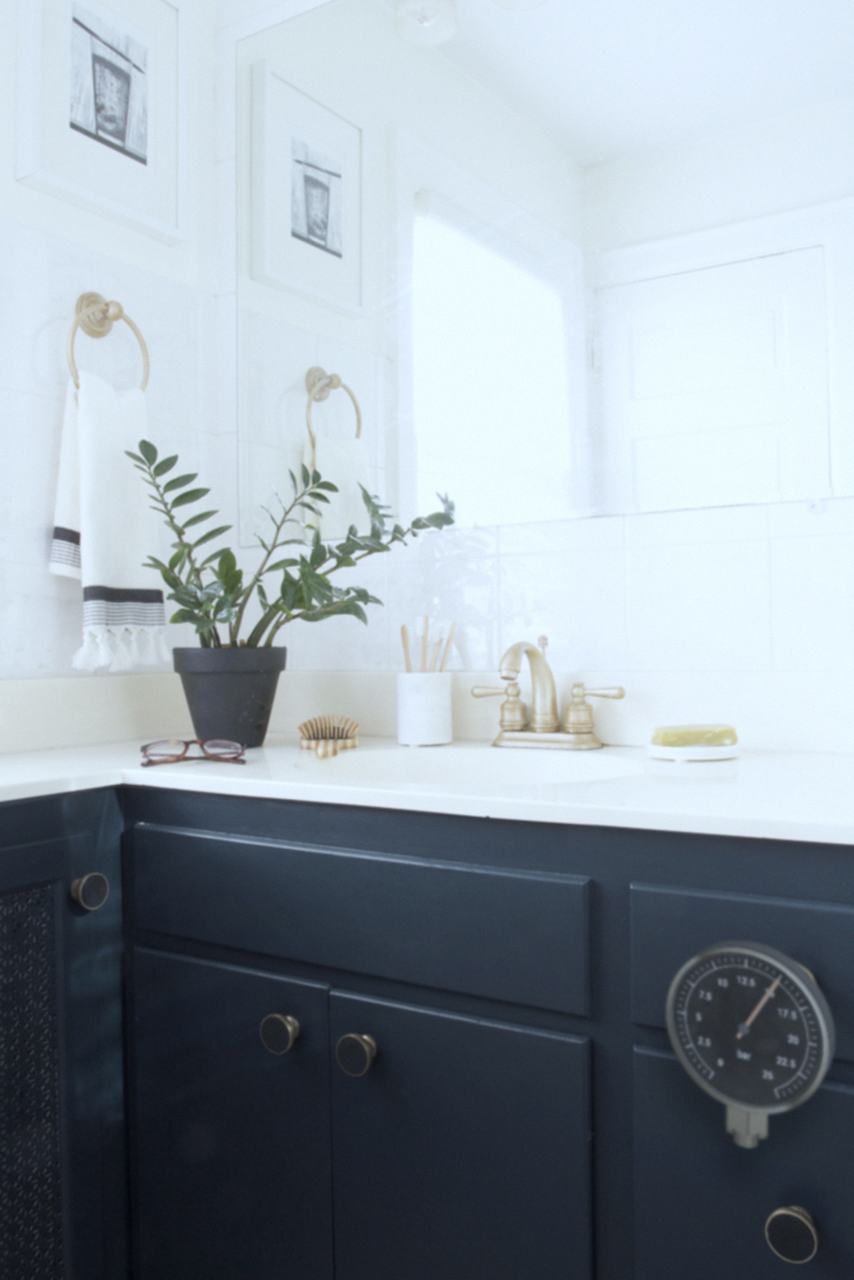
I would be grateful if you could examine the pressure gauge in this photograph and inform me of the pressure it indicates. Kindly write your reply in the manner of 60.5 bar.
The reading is 15 bar
